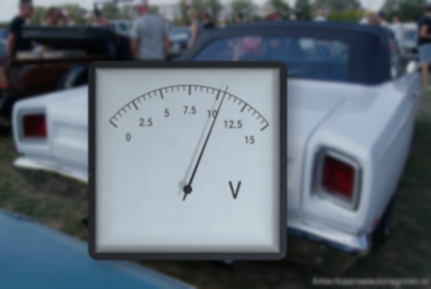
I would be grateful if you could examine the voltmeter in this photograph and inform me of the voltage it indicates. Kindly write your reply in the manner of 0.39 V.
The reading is 10.5 V
